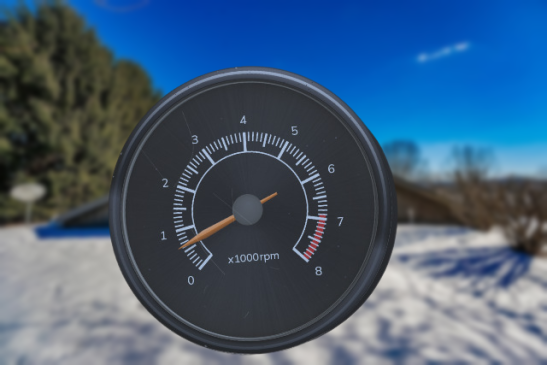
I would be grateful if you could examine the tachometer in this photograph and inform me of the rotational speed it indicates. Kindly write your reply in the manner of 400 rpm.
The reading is 600 rpm
